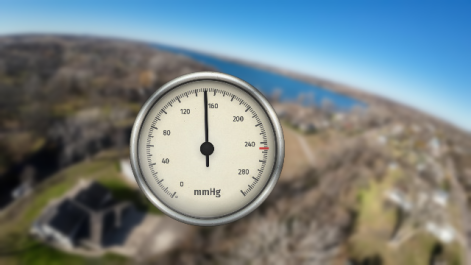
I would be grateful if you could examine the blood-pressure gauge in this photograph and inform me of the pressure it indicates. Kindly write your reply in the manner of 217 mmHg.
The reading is 150 mmHg
